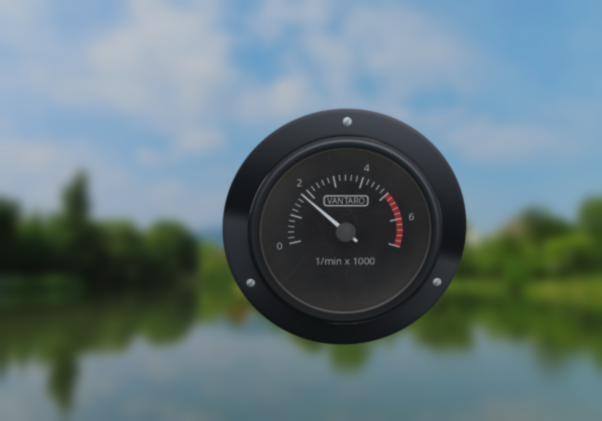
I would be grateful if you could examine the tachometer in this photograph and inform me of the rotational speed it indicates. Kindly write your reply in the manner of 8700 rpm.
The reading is 1800 rpm
